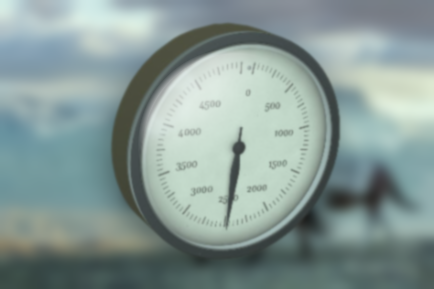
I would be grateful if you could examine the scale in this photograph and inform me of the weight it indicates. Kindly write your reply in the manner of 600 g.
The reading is 2500 g
